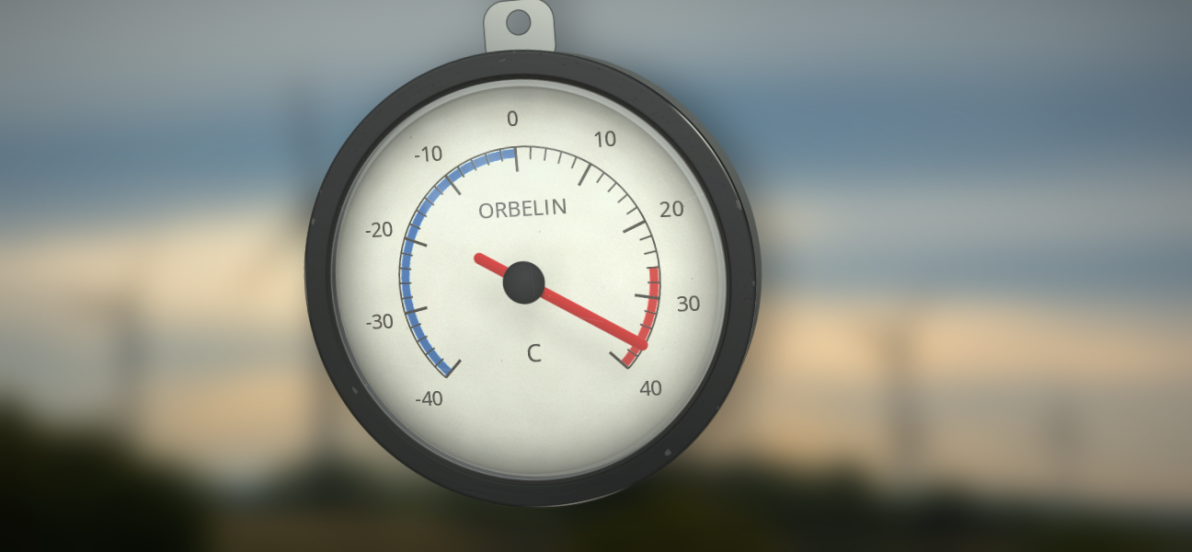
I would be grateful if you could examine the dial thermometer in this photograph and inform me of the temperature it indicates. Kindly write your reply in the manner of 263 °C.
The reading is 36 °C
